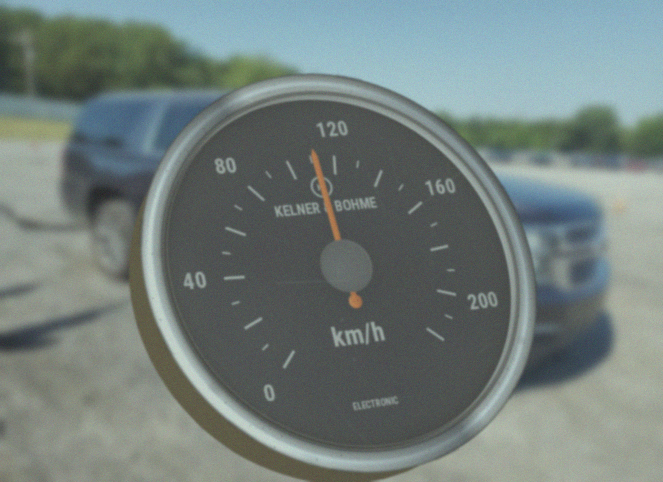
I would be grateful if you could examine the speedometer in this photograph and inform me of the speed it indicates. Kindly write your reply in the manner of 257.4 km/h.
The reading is 110 km/h
